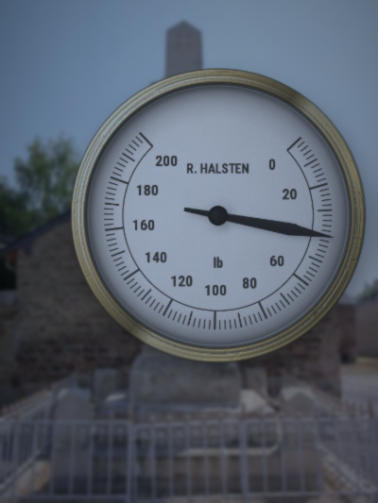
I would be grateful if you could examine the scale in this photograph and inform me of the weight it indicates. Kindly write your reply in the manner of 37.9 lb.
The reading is 40 lb
